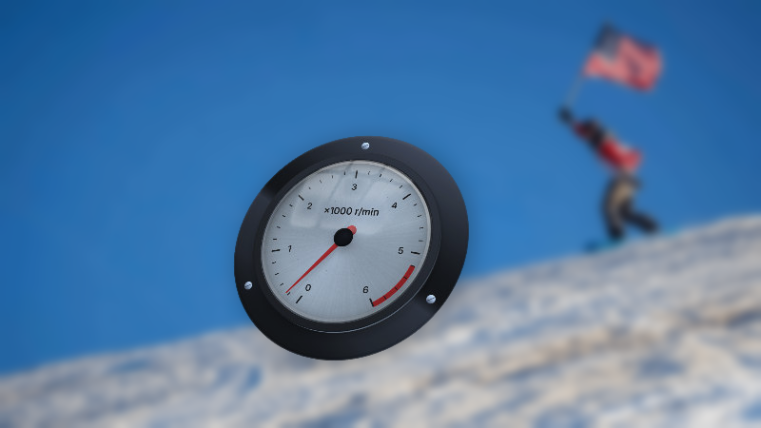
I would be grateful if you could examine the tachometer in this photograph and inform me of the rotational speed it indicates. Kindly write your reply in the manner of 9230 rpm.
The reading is 200 rpm
